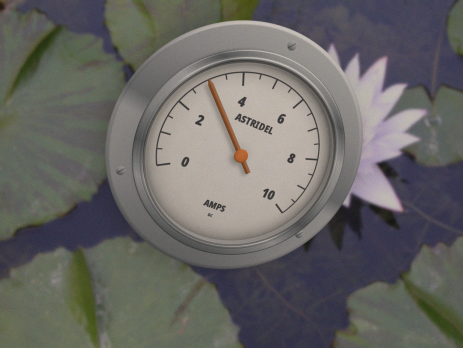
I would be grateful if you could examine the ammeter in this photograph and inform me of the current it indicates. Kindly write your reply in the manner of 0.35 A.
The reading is 3 A
